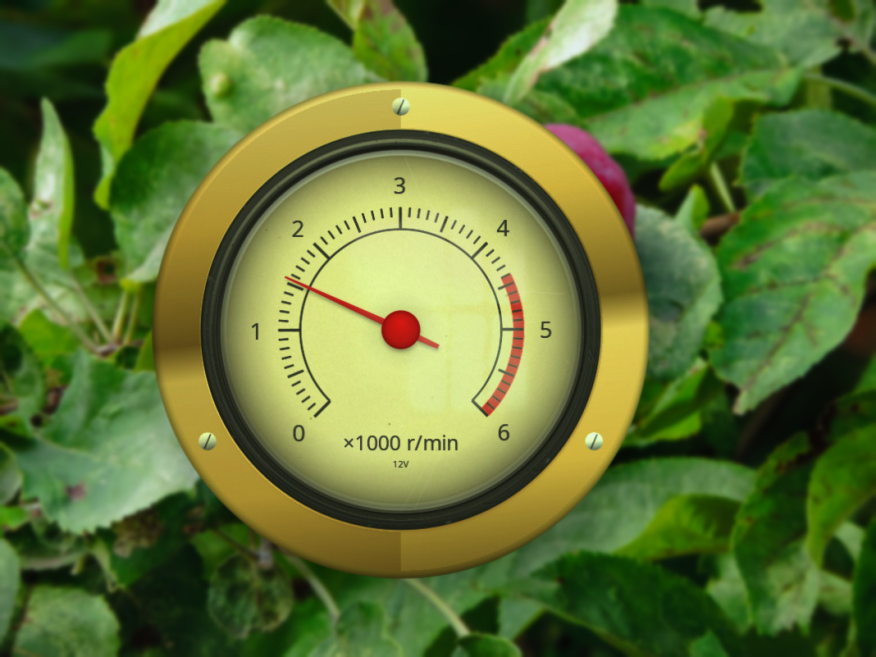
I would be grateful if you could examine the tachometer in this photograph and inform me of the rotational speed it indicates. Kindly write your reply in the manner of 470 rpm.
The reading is 1550 rpm
